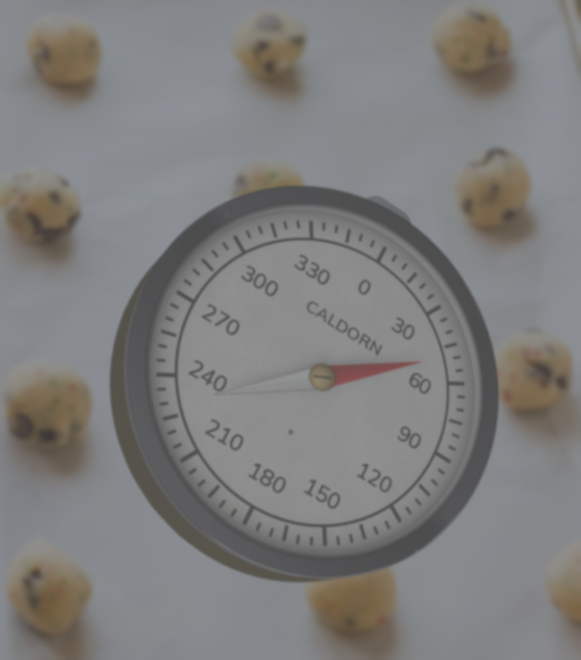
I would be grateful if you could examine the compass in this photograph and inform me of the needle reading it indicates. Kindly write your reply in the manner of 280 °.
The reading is 50 °
